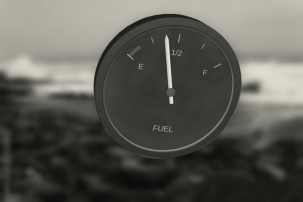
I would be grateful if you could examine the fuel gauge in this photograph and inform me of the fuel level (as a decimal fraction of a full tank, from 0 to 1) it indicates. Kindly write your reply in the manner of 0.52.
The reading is 0.375
